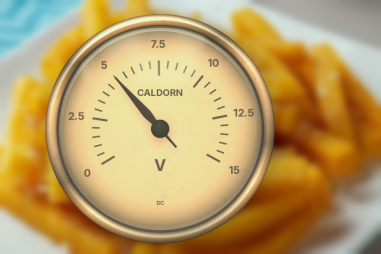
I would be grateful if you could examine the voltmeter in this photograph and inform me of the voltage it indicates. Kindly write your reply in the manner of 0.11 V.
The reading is 5 V
